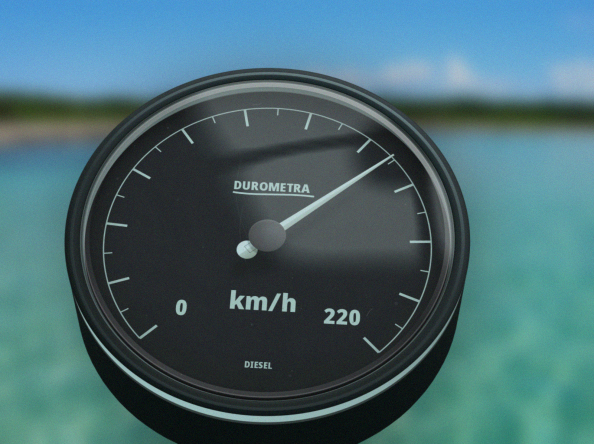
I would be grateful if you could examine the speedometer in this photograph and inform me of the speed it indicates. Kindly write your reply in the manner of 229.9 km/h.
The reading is 150 km/h
